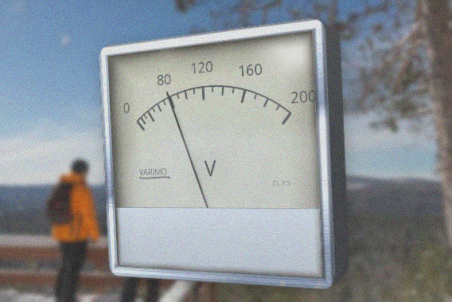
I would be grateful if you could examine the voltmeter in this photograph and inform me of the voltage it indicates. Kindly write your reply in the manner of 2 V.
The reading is 80 V
